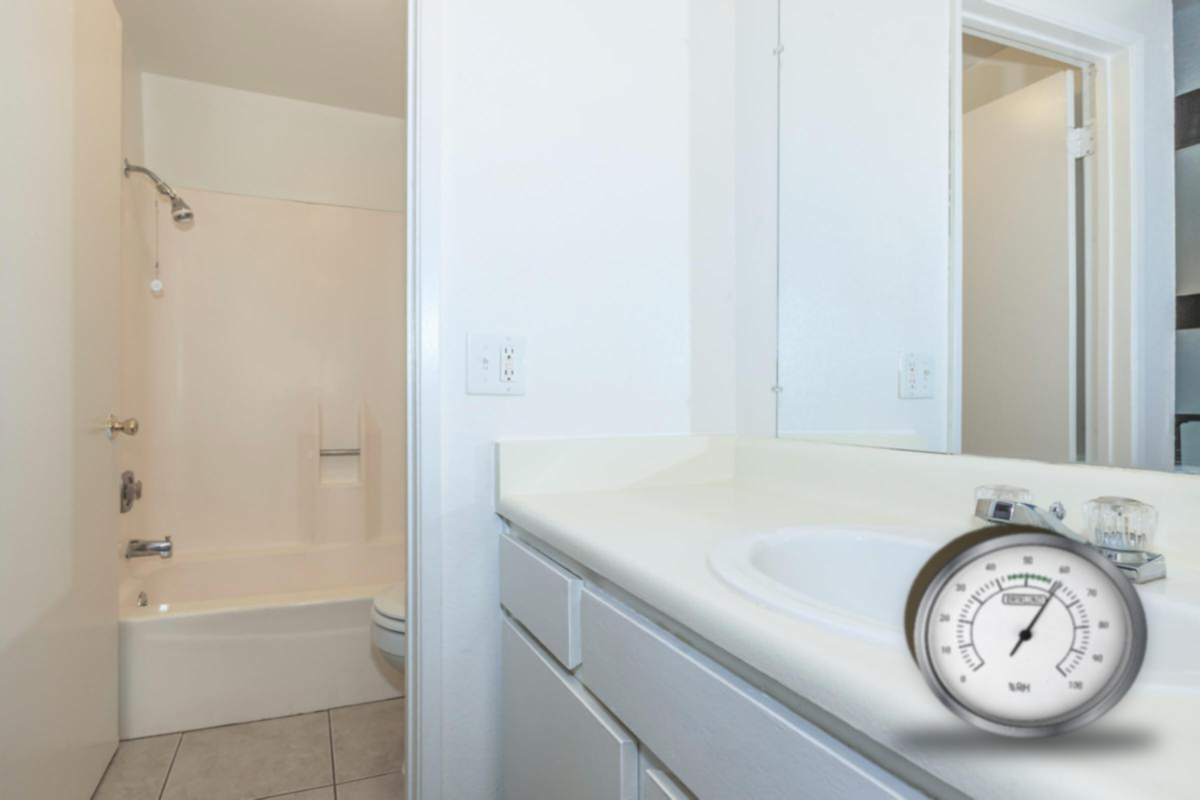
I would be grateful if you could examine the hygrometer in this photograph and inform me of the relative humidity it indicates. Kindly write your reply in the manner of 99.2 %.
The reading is 60 %
